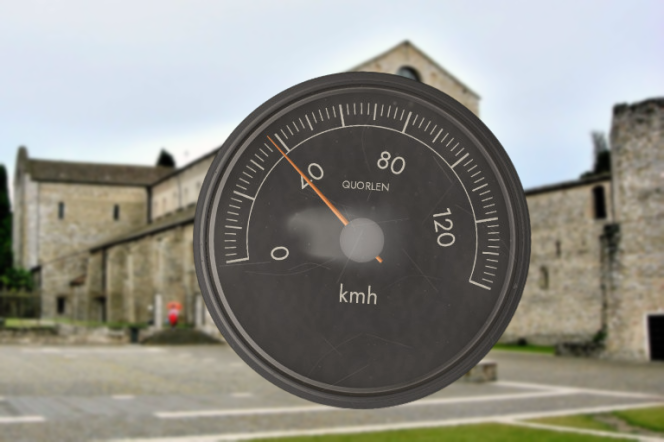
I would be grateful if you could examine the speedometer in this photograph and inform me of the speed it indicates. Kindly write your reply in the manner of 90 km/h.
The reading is 38 km/h
